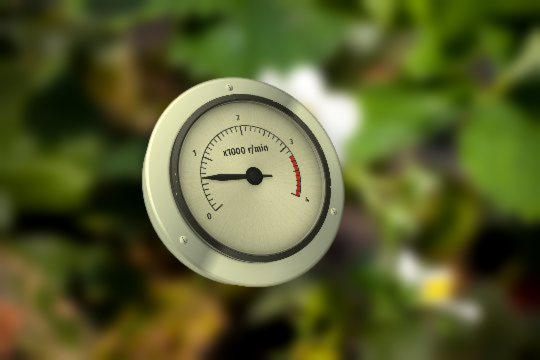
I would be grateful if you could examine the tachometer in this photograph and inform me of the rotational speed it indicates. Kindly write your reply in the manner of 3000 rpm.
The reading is 600 rpm
